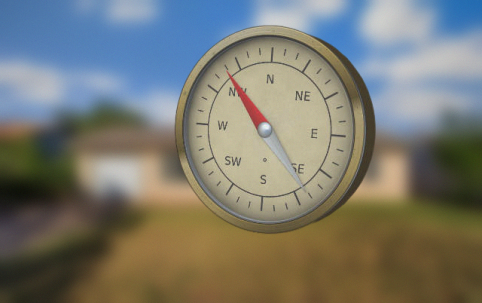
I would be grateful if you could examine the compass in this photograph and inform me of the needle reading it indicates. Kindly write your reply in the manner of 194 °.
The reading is 320 °
